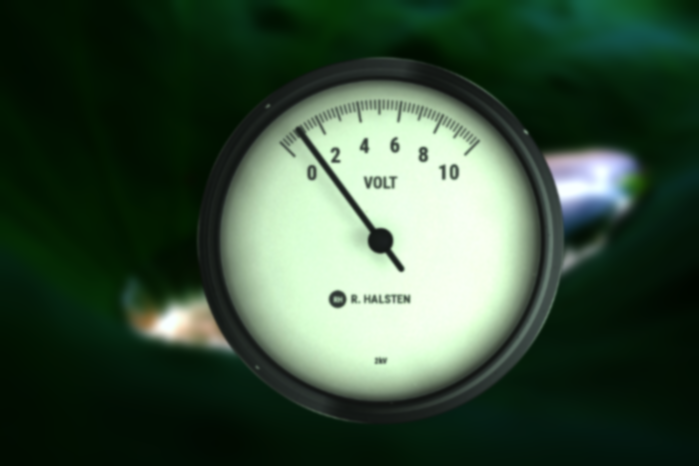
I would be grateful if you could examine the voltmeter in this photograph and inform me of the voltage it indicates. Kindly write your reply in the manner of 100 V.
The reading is 1 V
